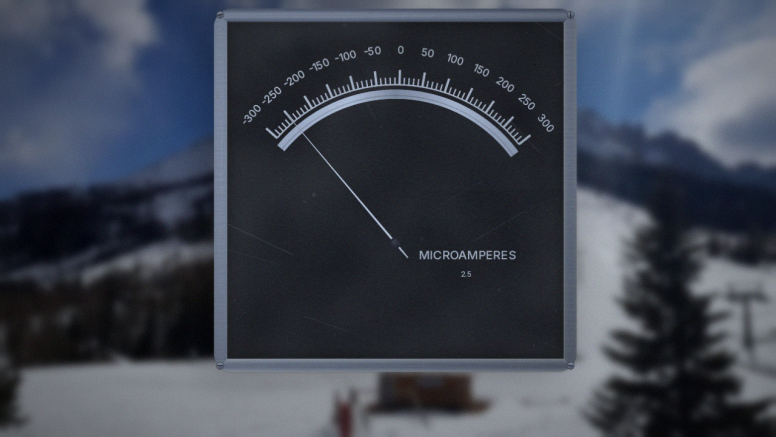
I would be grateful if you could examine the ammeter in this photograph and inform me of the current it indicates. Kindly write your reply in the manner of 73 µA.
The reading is -250 µA
